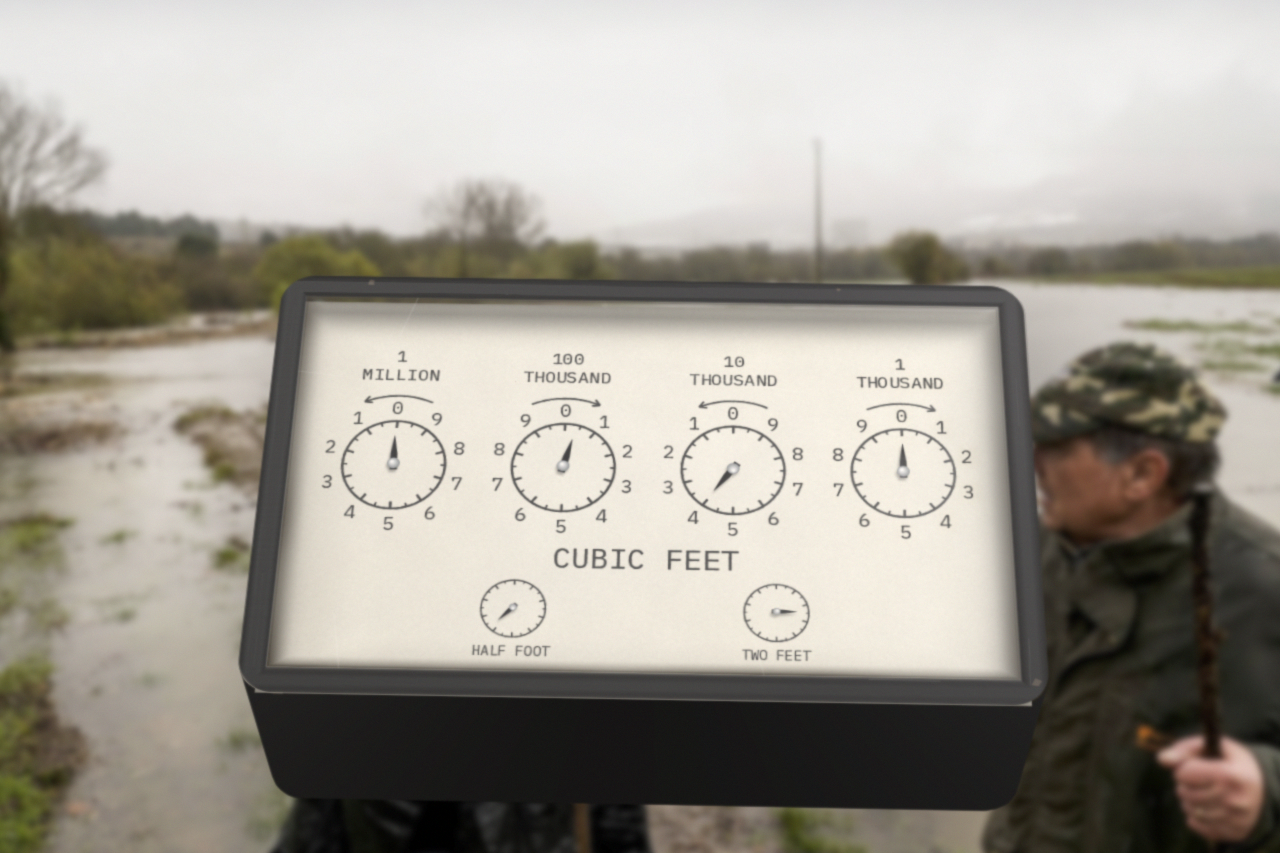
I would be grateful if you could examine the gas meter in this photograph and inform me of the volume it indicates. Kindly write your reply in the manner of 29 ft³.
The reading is 4000 ft³
